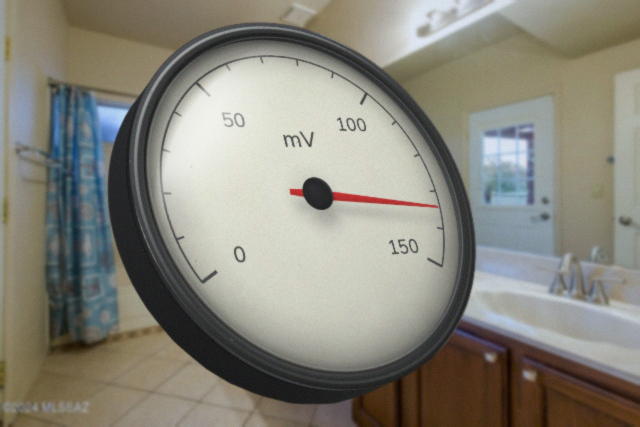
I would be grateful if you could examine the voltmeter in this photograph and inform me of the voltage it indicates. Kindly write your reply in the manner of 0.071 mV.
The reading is 135 mV
